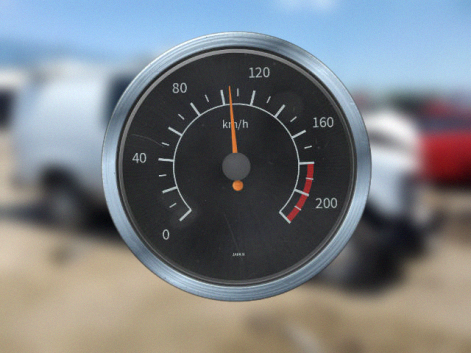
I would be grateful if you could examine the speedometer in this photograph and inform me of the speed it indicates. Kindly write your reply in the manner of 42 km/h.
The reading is 105 km/h
